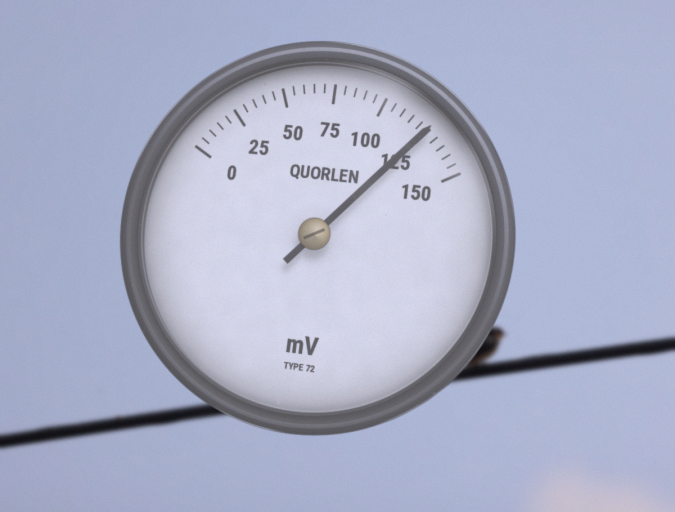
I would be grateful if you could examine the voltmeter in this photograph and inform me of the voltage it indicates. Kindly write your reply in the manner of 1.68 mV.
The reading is 125 mV
